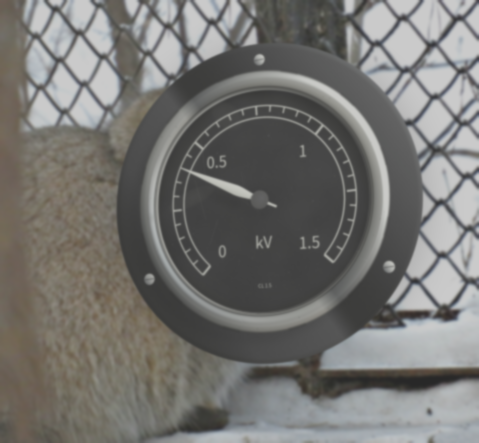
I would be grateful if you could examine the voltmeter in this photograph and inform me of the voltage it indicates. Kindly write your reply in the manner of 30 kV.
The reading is 0.4 kV
